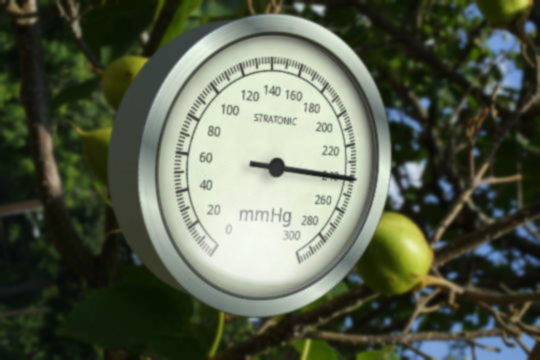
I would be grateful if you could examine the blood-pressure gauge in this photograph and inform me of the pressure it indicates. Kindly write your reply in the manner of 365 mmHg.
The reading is 240 mmHg
